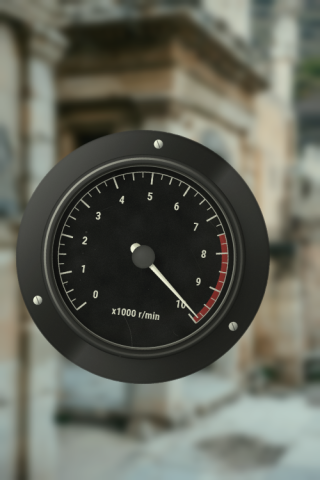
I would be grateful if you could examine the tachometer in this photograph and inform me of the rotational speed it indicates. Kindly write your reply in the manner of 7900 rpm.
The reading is 9875 rpm
